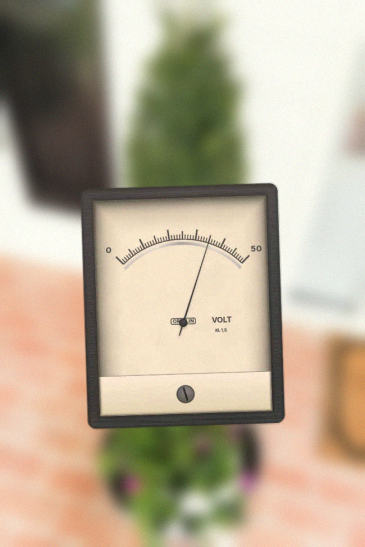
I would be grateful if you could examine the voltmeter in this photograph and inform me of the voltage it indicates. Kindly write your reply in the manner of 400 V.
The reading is 35 V
